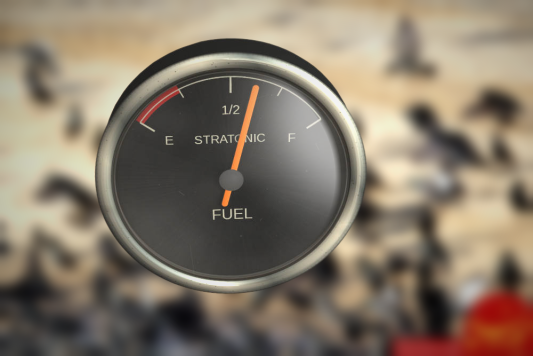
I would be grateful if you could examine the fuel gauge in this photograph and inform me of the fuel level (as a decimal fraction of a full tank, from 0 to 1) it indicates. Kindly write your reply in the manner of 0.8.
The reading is 0.625
